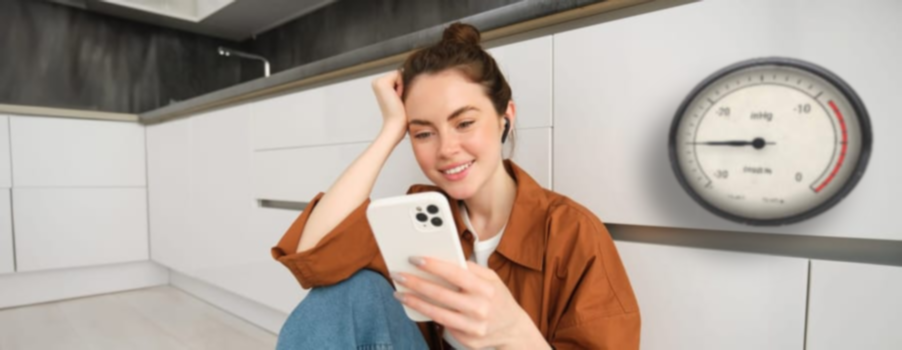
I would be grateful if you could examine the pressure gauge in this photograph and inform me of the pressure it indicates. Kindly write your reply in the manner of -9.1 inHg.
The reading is -25 inHg
